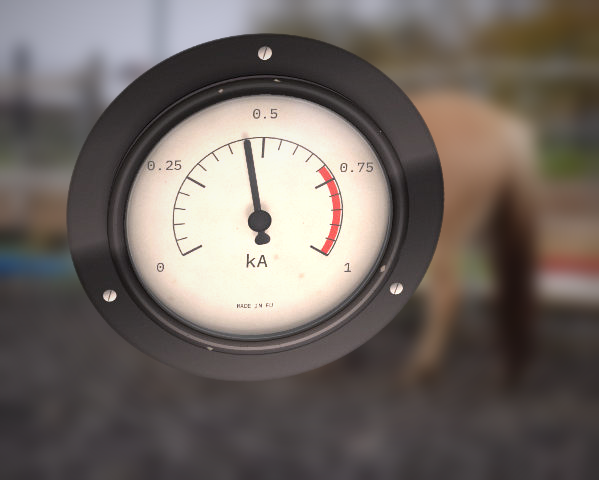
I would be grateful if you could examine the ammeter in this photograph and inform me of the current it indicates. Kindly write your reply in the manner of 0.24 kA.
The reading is 0.45 kA
